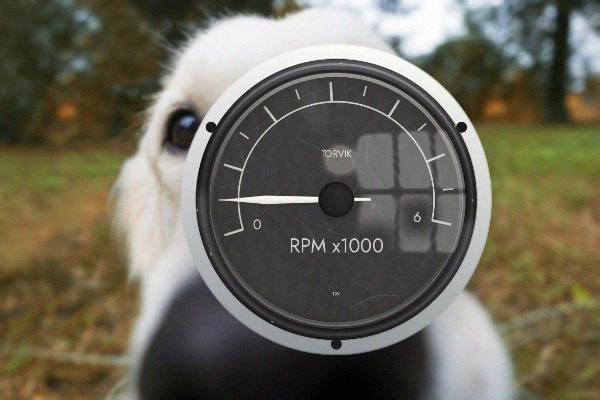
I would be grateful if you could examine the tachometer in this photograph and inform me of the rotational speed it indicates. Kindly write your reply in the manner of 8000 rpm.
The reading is 500 rpm
